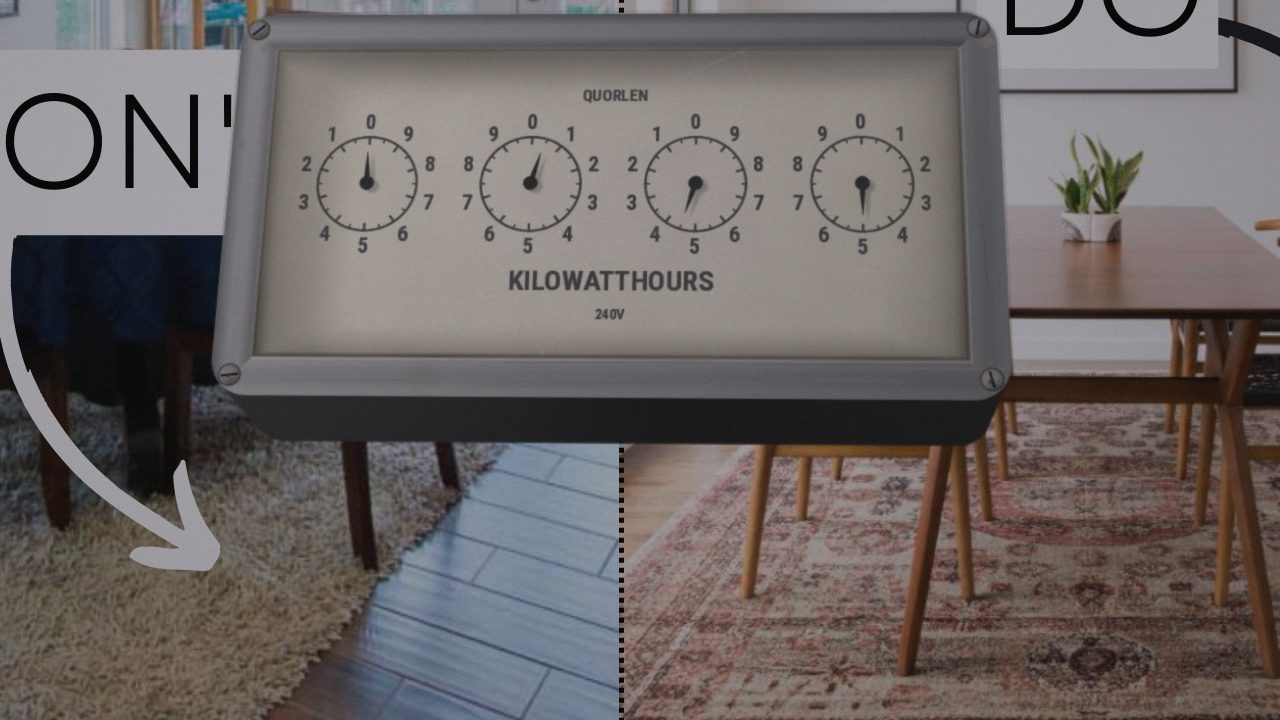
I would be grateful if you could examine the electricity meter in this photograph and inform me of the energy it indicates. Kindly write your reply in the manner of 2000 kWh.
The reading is 45 kWh
